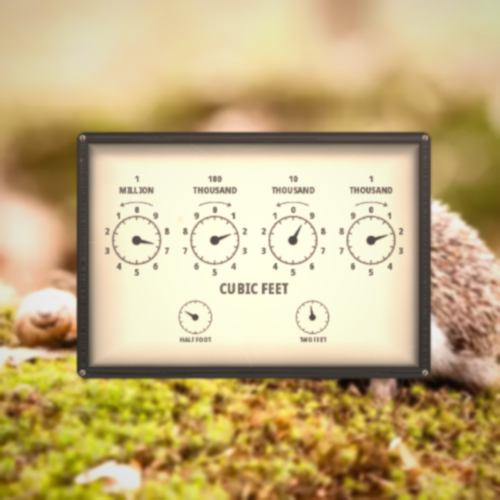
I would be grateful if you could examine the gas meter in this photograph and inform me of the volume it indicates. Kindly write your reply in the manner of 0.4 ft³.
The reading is 719200 ft³
